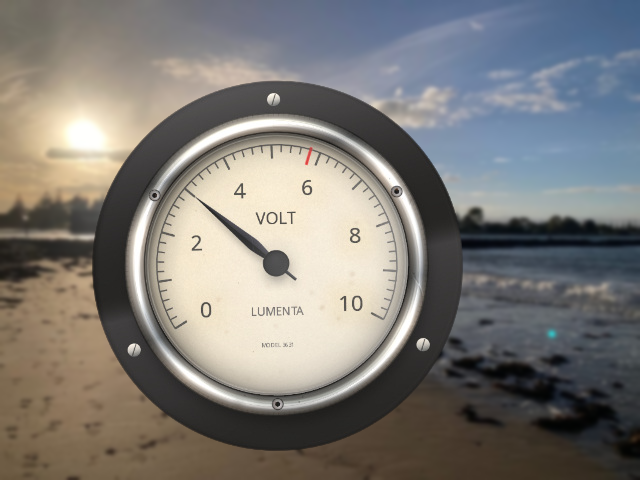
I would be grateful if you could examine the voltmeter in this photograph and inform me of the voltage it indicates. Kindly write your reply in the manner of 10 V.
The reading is 3 V
